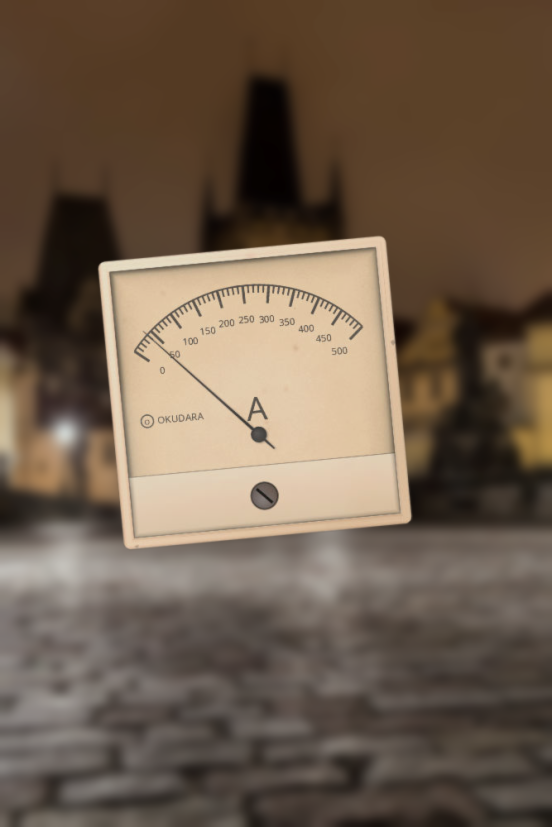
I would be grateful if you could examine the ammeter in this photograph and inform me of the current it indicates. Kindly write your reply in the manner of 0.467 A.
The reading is 40 A
